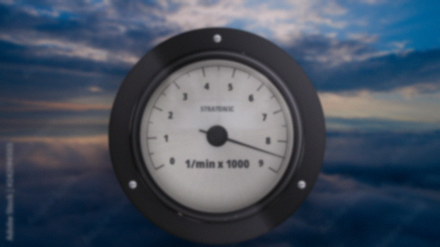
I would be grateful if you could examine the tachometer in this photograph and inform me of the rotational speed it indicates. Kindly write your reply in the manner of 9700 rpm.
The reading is 8500 rpm
